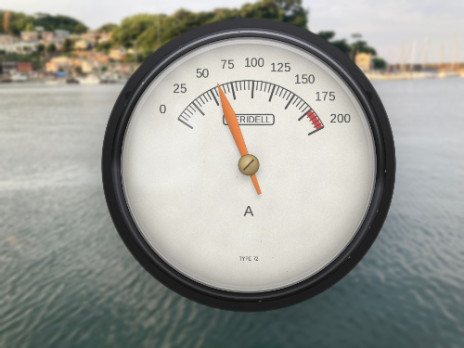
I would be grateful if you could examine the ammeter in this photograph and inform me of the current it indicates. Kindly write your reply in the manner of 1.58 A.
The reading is 60 A
